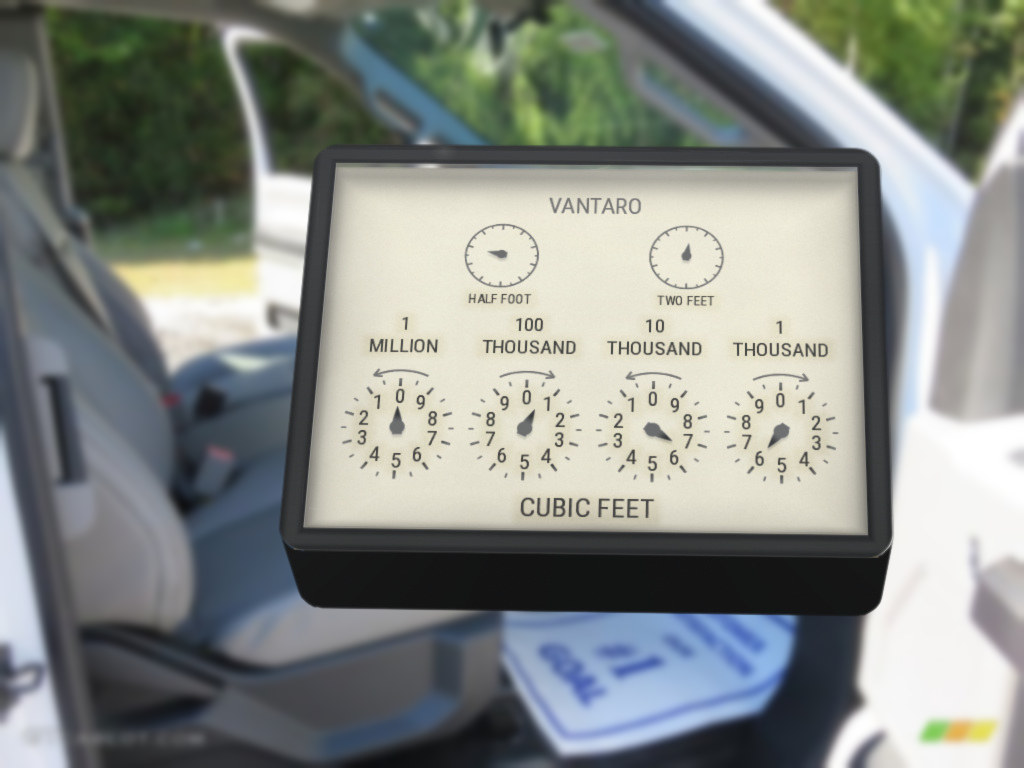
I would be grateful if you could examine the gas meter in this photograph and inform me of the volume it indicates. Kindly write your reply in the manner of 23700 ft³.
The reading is 6600 ft³
